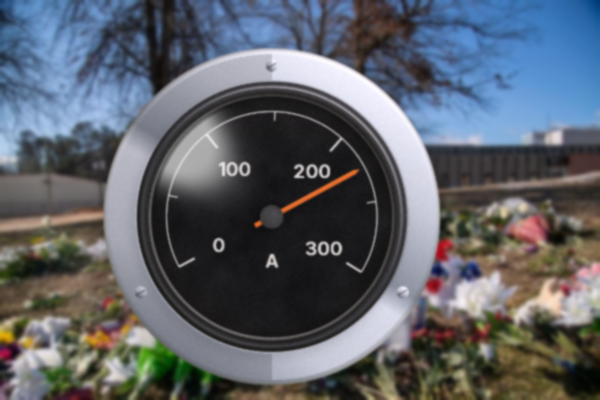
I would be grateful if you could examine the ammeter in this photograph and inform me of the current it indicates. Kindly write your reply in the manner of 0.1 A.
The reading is 225 A
